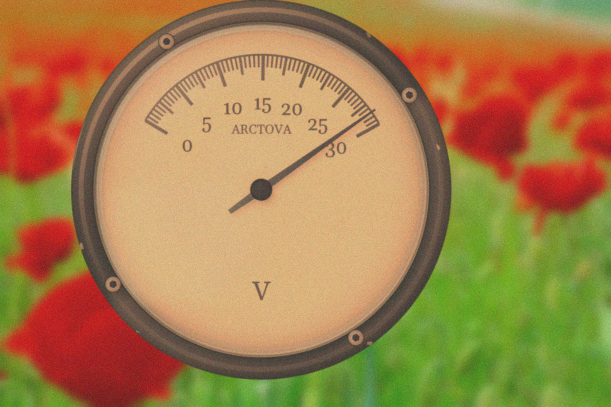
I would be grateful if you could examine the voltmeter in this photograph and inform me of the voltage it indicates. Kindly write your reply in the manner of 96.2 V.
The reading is 28.5 V
